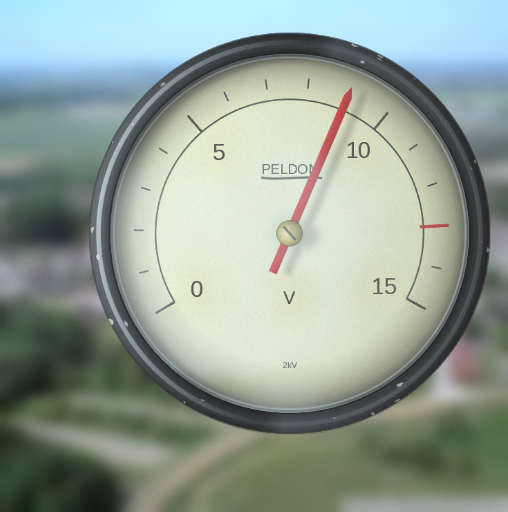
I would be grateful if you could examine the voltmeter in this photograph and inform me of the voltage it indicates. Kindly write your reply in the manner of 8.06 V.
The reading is 9 V
